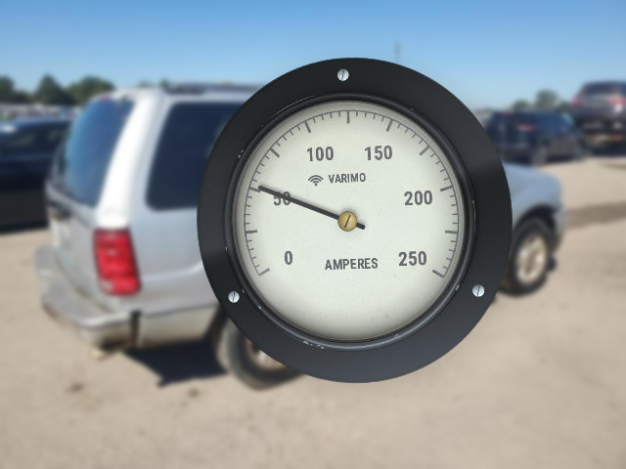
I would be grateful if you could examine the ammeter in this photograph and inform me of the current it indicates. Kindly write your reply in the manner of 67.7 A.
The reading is 52.5 A
